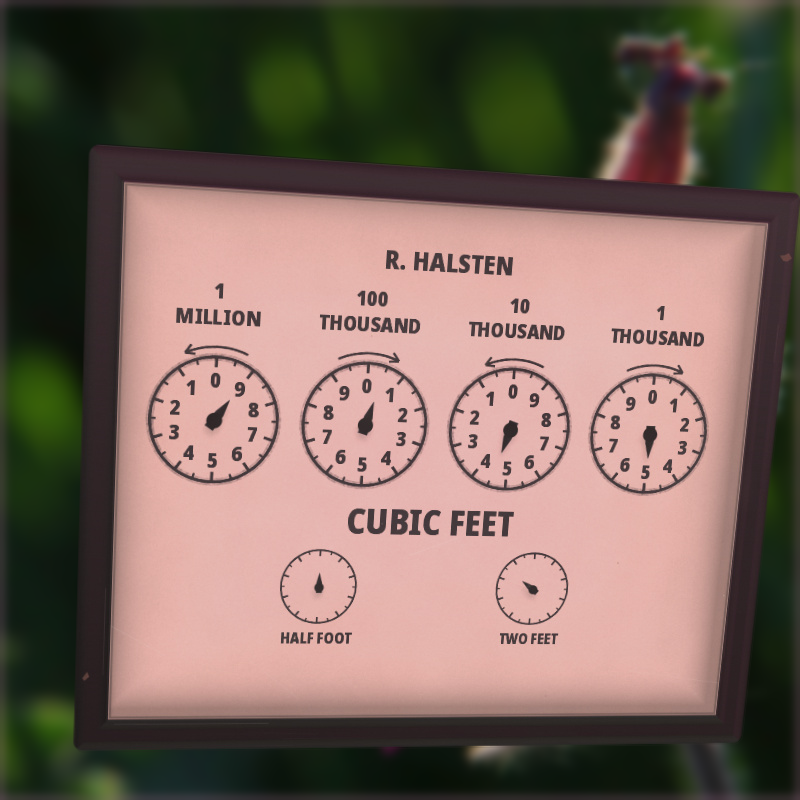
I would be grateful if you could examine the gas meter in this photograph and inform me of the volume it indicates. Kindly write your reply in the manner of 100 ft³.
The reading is 904500 ft³
